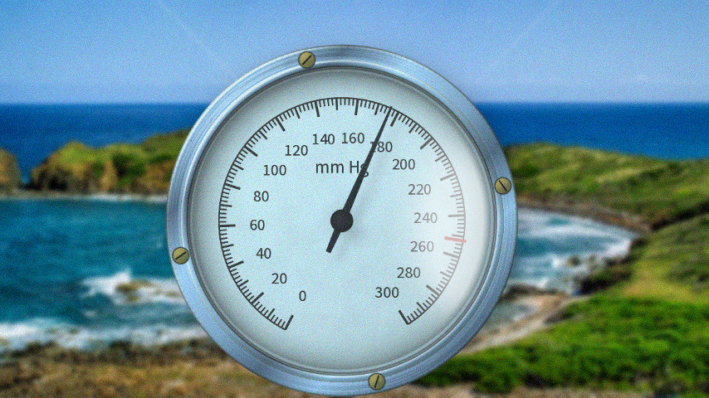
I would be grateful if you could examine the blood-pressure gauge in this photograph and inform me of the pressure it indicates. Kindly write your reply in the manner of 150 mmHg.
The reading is 176 mmHg
